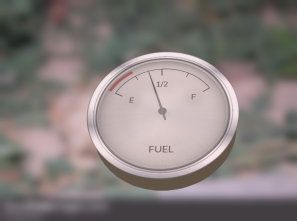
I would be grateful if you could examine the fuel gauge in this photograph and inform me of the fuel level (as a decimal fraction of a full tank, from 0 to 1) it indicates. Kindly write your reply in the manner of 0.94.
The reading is 0.375
